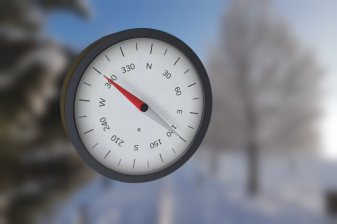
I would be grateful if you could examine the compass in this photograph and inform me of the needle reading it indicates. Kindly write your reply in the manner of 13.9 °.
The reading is 300 °
